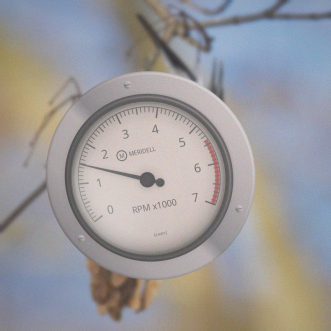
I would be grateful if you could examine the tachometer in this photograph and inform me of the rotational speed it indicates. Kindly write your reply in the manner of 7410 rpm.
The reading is 1500 rpm
